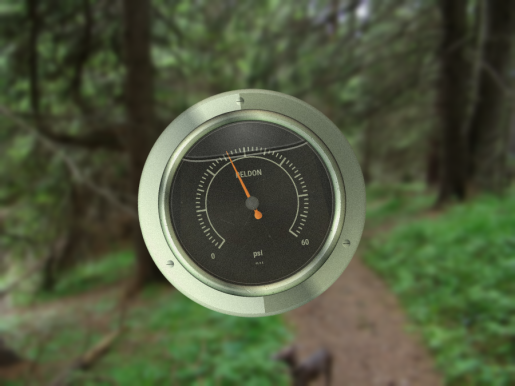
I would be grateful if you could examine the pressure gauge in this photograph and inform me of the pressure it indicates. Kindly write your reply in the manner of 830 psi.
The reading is 26 psi
